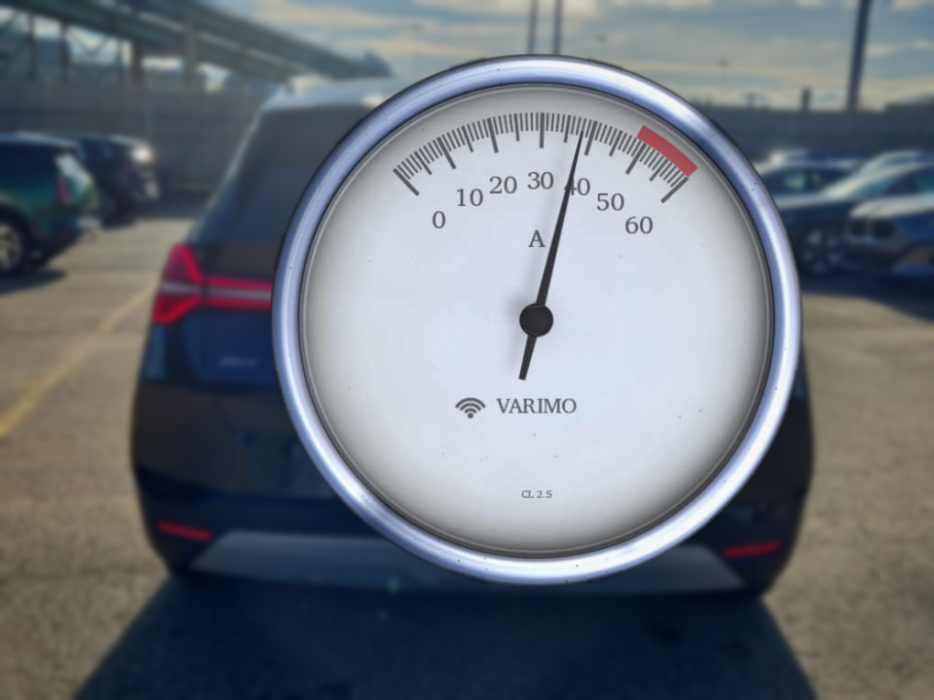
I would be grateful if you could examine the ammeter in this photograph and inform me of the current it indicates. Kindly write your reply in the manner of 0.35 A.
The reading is 38 A
